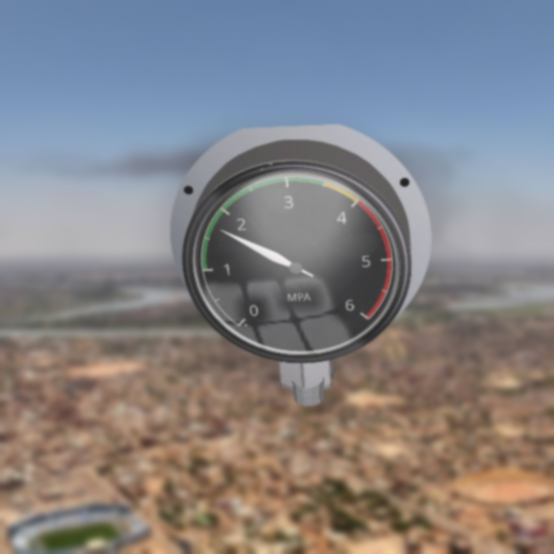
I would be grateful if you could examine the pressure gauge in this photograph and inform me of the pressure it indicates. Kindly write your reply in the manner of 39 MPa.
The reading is 1.75 MPa
